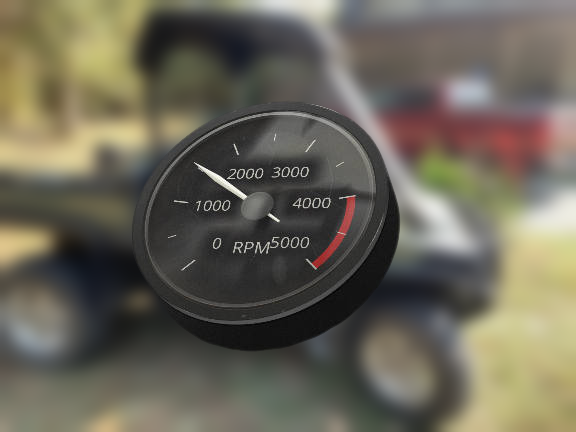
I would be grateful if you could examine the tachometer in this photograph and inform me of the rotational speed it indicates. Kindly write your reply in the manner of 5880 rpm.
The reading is 1500 rpm
